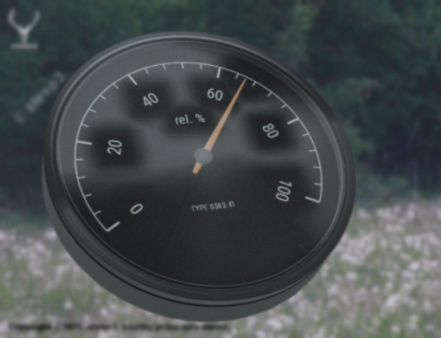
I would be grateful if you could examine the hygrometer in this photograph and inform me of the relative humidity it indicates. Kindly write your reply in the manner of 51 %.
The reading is 66 %
